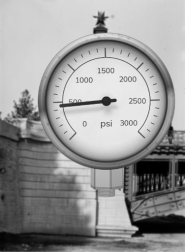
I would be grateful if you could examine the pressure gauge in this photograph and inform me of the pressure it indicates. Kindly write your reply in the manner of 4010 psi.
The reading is 450 psi
